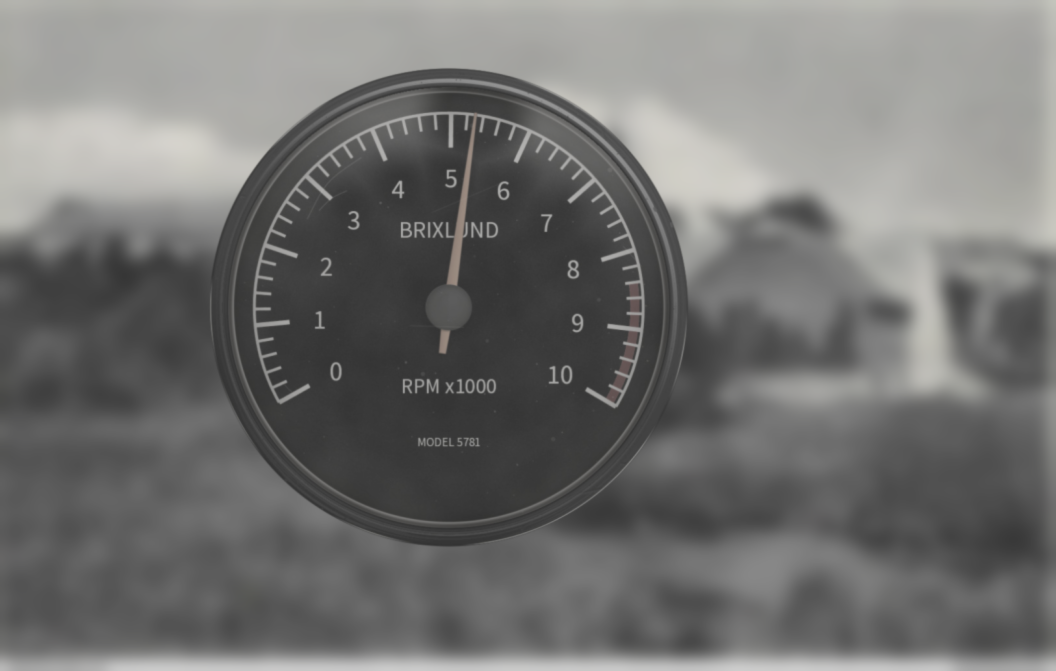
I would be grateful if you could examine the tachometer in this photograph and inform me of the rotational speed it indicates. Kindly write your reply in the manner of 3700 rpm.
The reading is 5300 rpm
